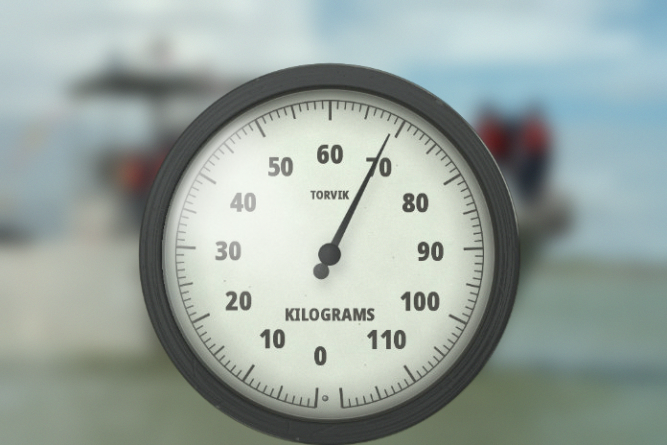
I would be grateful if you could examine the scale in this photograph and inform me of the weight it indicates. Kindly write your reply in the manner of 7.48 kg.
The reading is 69 kg
